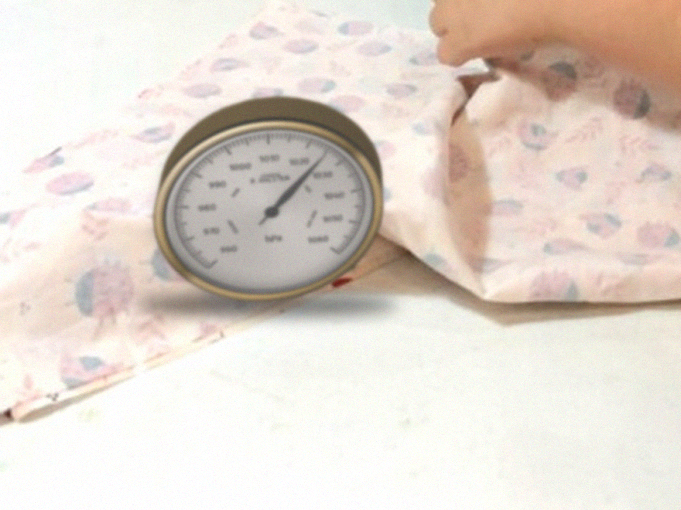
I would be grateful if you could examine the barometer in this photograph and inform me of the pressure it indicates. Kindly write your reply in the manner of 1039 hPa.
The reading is 1025 hPa
